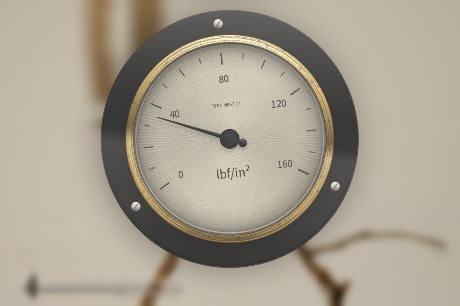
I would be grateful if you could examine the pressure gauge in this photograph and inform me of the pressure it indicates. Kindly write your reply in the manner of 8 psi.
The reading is 35 psi
